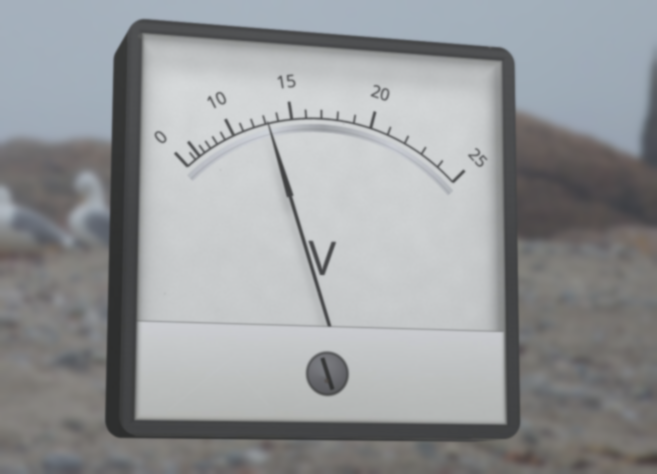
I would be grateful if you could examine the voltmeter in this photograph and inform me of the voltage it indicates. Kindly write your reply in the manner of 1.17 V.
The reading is 13 V
